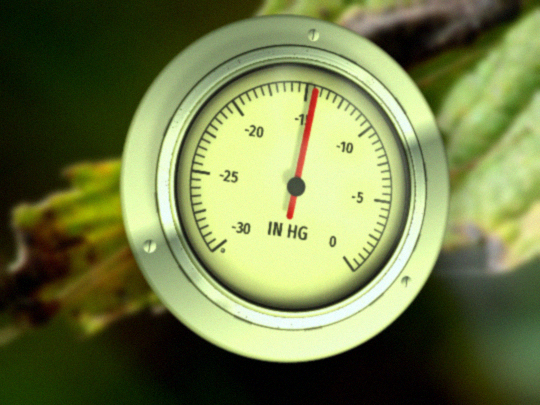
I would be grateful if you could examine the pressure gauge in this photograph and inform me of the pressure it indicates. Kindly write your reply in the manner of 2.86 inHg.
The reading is -14.5 inHg
